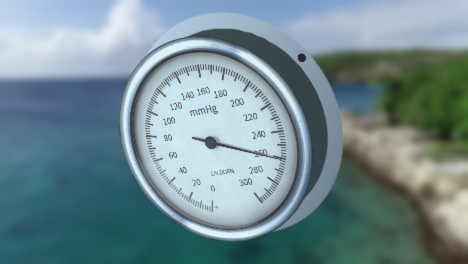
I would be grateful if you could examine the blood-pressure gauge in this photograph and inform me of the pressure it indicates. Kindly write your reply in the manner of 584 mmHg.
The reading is 260 mmHg
